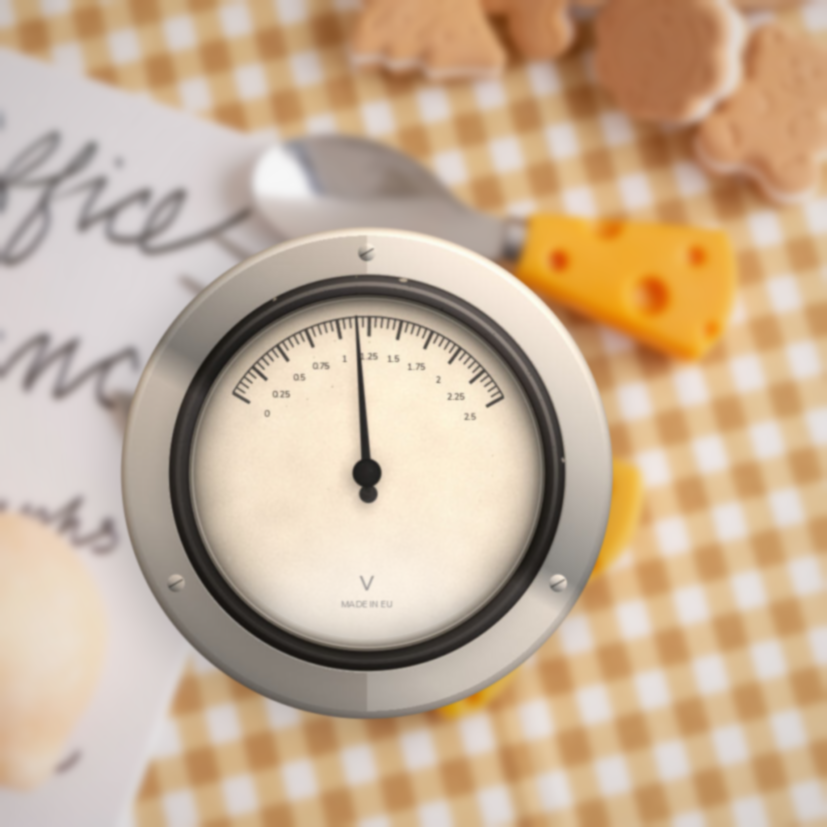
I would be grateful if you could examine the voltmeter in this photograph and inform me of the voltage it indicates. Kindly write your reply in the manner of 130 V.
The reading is 1.15 V
